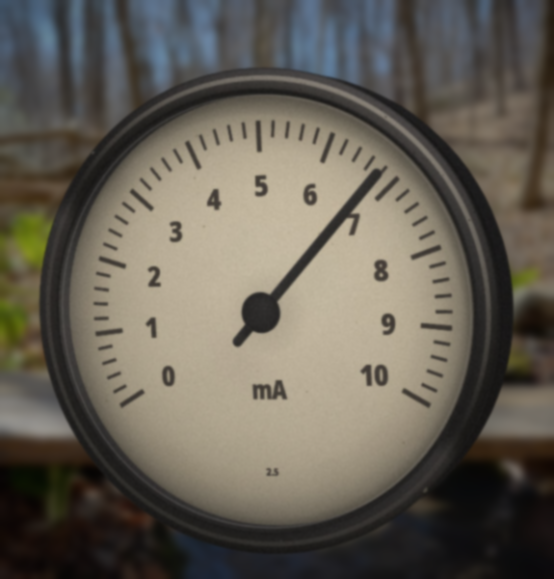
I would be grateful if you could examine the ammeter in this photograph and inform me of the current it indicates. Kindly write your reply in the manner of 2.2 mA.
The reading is 6.8 mA
